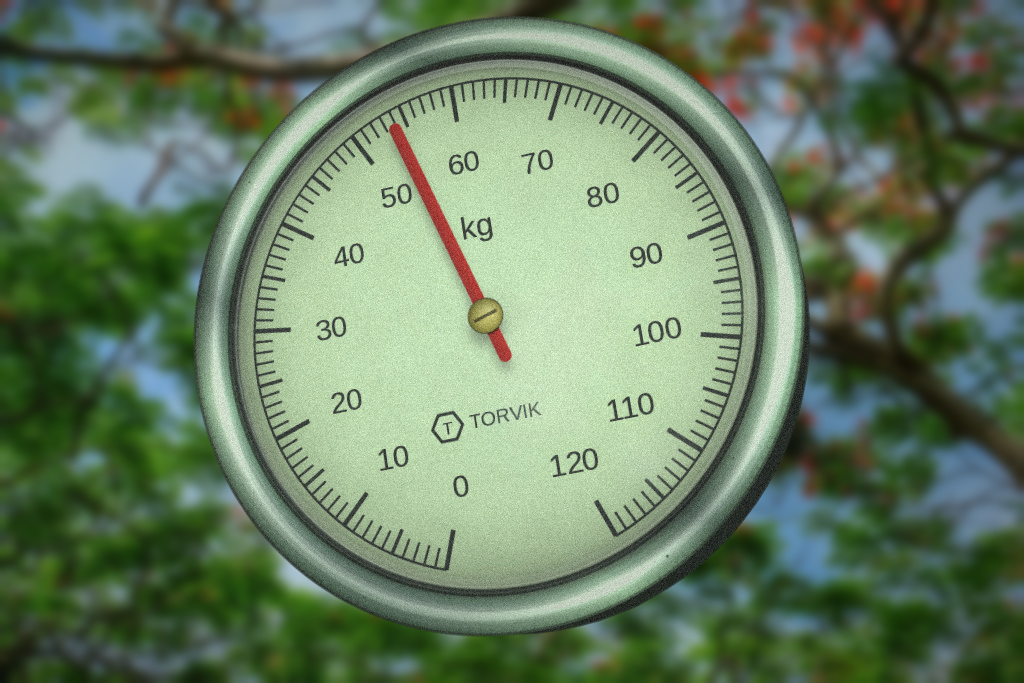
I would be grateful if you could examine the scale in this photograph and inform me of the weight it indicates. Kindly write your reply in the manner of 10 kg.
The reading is 54 kg
